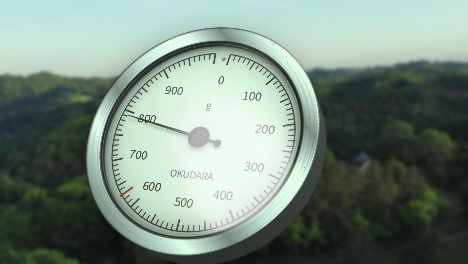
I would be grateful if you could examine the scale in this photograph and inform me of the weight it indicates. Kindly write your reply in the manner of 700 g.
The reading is 790 g
